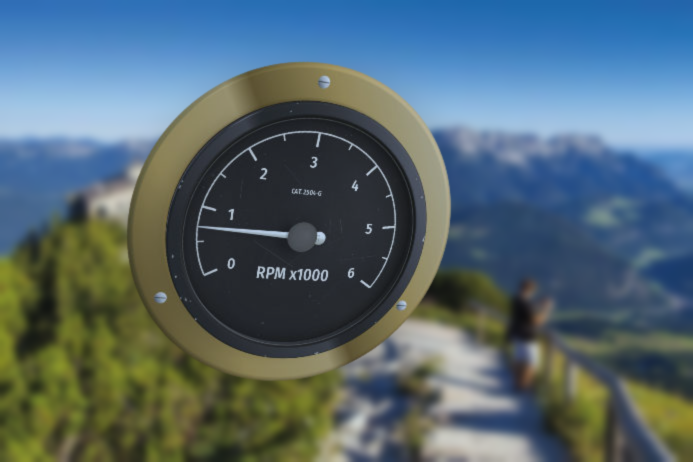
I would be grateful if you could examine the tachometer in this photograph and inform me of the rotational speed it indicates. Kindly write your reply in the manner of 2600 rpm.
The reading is 750 rpm
